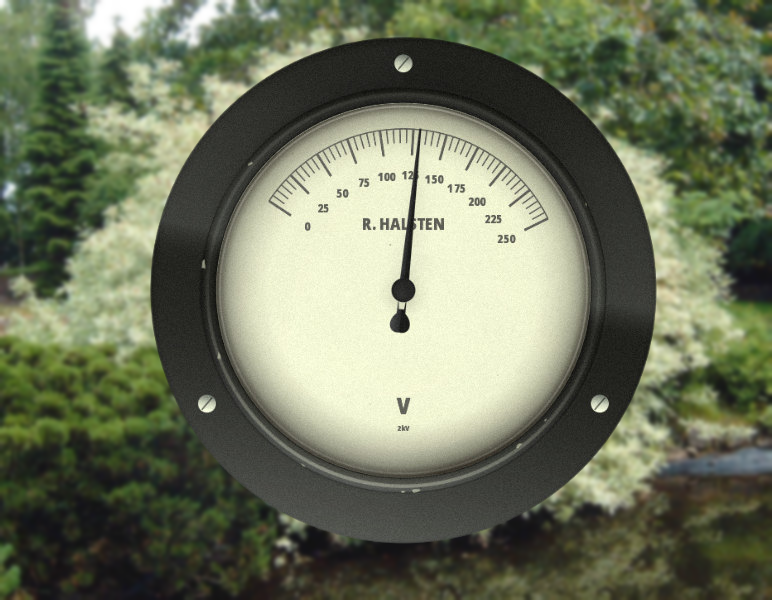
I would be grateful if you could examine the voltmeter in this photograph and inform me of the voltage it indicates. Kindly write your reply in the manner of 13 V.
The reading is 130 V
